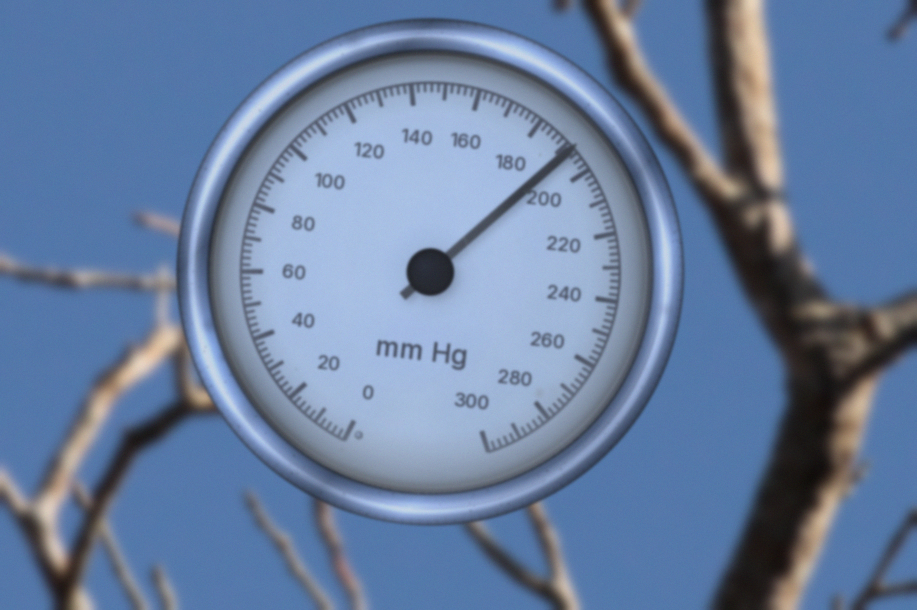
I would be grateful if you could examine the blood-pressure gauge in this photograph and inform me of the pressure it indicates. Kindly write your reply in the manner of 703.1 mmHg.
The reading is 192 mmHg
